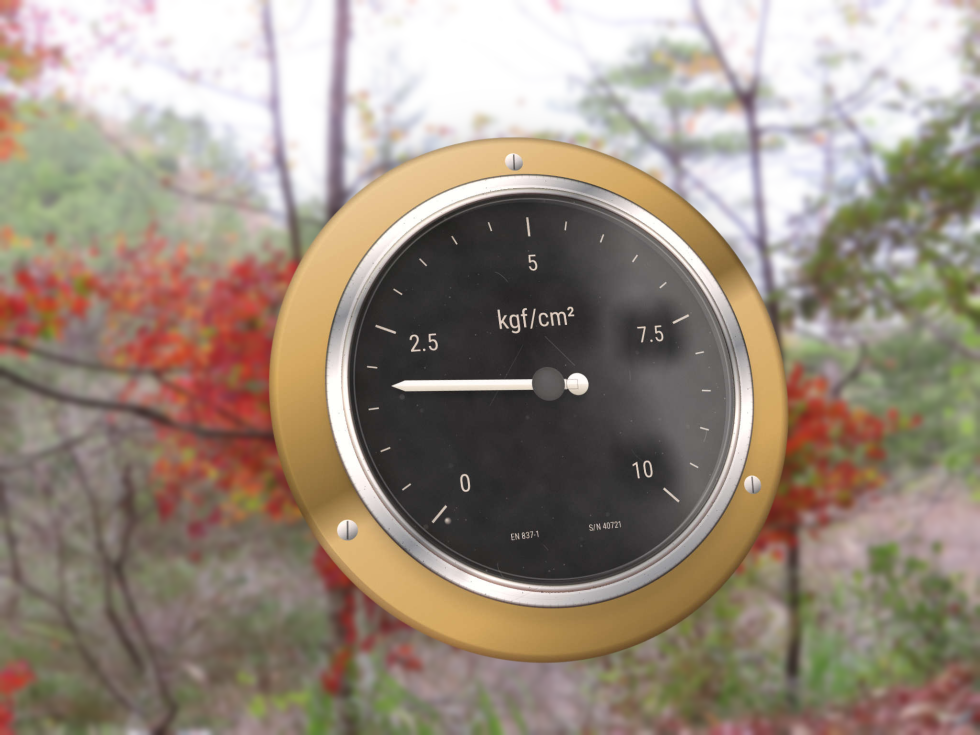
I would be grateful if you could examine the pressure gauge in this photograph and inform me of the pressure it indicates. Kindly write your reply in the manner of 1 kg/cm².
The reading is 1.75 kg/cm²
